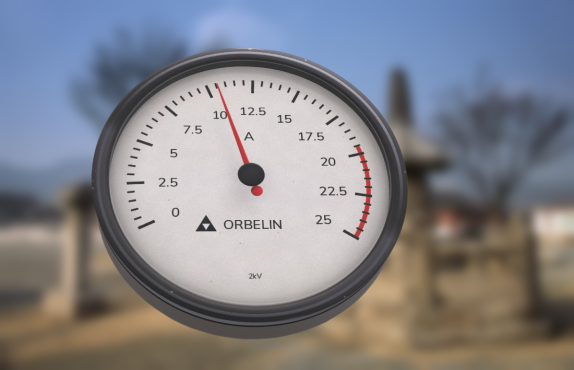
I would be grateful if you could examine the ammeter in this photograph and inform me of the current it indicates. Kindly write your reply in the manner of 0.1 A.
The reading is 10.5 A
